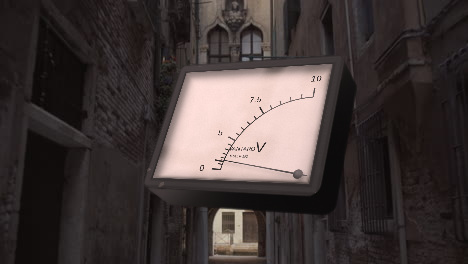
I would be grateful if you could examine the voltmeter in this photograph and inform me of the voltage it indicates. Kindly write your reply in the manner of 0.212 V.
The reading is 2.5 V
